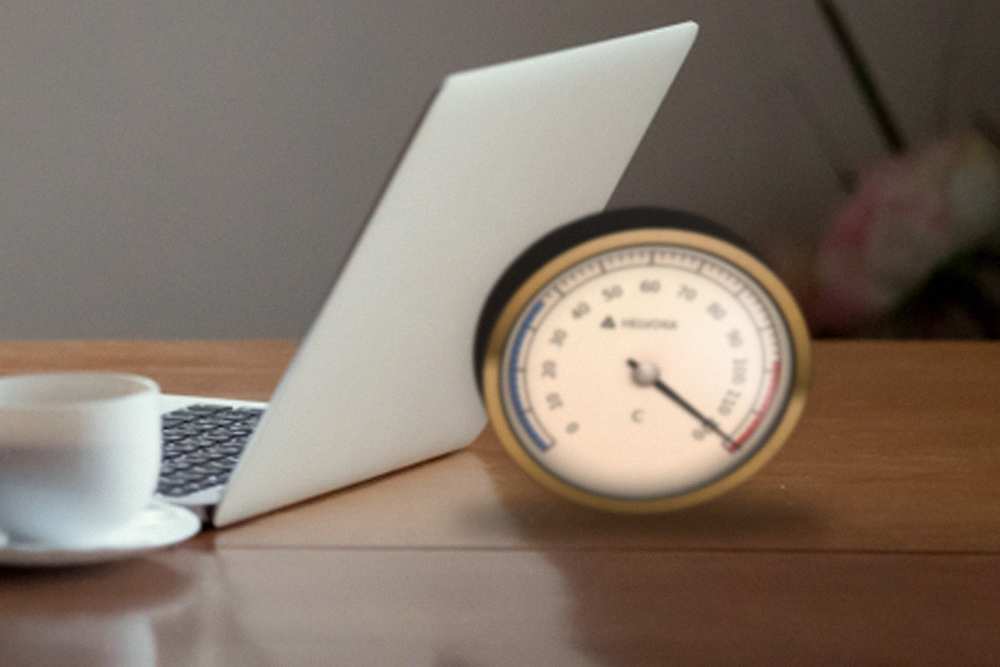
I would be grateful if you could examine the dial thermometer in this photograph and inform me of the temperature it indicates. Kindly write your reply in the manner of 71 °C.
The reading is 118 °C
